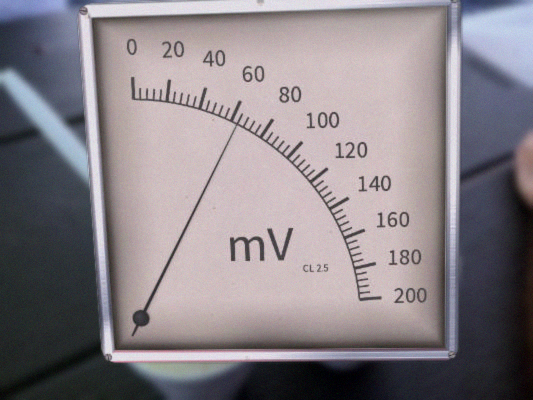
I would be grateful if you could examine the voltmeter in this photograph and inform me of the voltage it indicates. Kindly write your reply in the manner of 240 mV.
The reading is 64 mV
